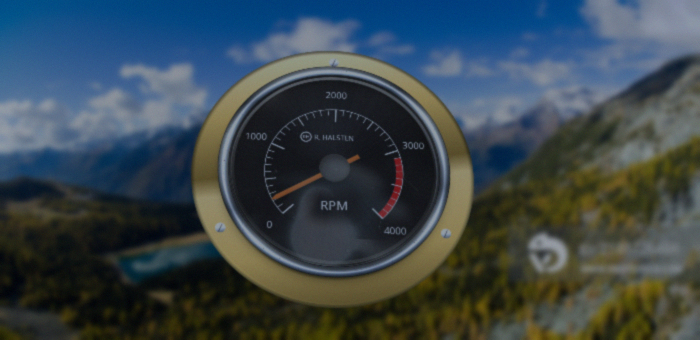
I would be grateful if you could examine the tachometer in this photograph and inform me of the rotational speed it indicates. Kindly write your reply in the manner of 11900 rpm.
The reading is 200 rpm
